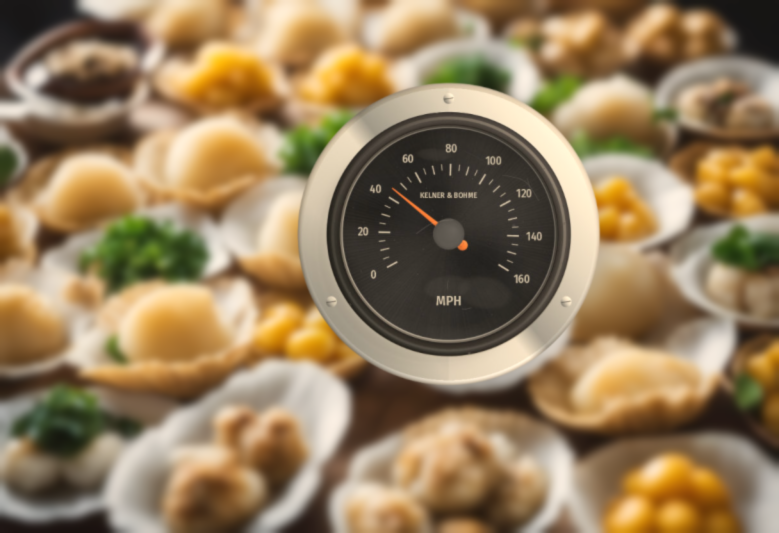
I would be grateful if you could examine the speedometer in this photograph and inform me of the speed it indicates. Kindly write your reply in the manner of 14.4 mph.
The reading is 45 mph
